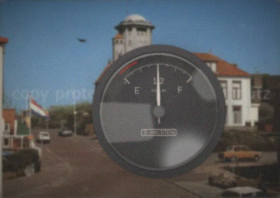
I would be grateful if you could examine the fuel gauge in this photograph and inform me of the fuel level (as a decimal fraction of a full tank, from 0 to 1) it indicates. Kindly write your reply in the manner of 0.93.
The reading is 0.5
